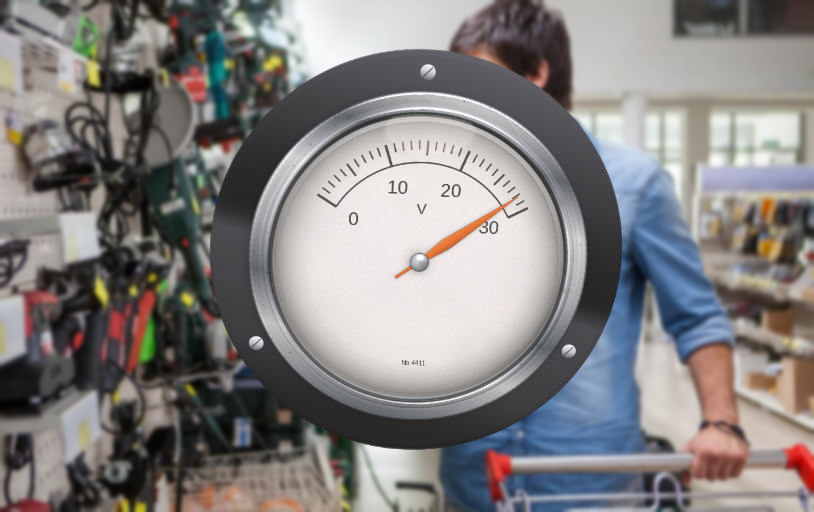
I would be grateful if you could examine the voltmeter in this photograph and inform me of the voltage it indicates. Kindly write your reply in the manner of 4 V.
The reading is 28 V
